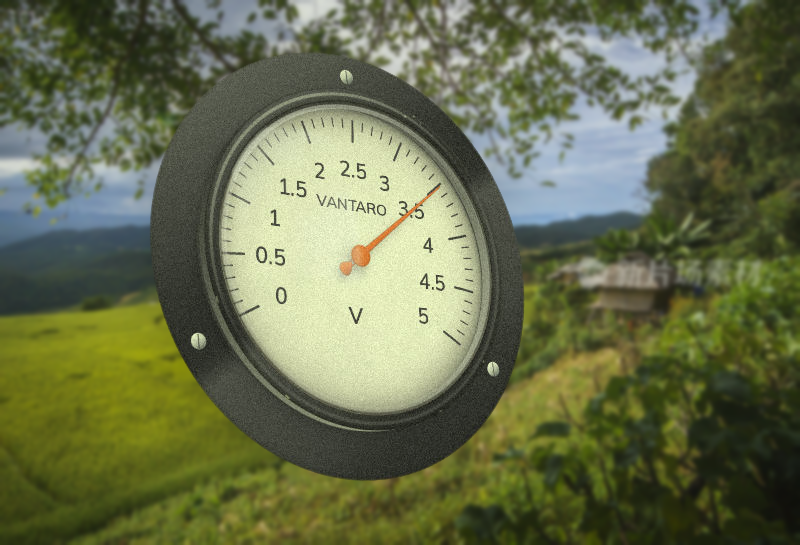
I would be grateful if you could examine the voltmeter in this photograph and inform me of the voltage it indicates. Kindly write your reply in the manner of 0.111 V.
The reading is 3.5 V
